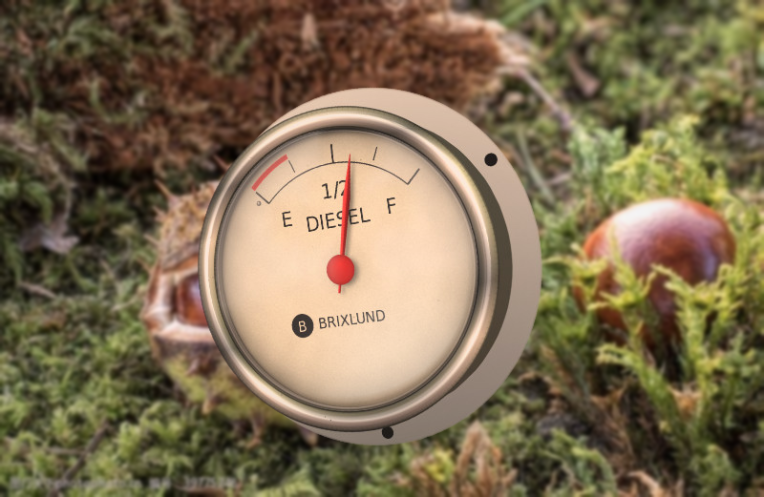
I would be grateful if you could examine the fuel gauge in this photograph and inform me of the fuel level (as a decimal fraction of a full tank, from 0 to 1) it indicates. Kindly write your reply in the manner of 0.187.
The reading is 0.625
